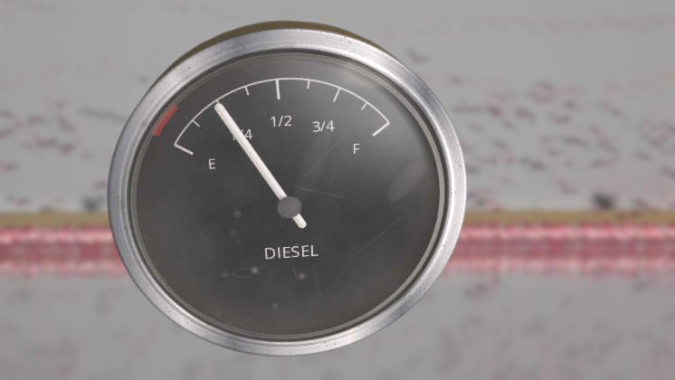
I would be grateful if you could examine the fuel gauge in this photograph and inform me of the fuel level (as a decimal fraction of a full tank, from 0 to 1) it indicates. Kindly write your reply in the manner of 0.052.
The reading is 0.25
